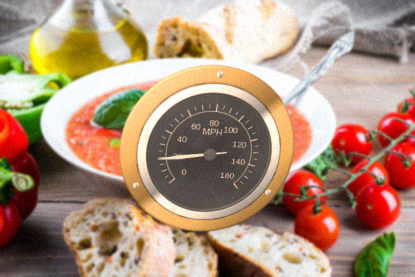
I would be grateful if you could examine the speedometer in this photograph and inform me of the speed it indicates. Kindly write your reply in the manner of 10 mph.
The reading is 20 mph
